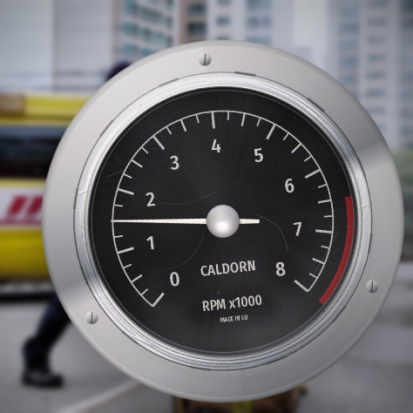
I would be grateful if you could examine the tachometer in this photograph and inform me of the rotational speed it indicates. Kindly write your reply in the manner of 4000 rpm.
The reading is 1500 rpm
